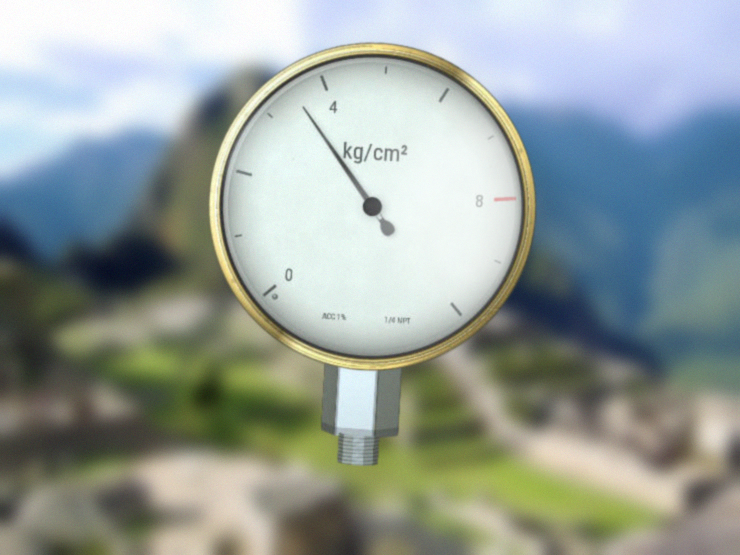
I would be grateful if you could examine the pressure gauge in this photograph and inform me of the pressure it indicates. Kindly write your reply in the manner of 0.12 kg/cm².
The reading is 3.5 kg/cm²
